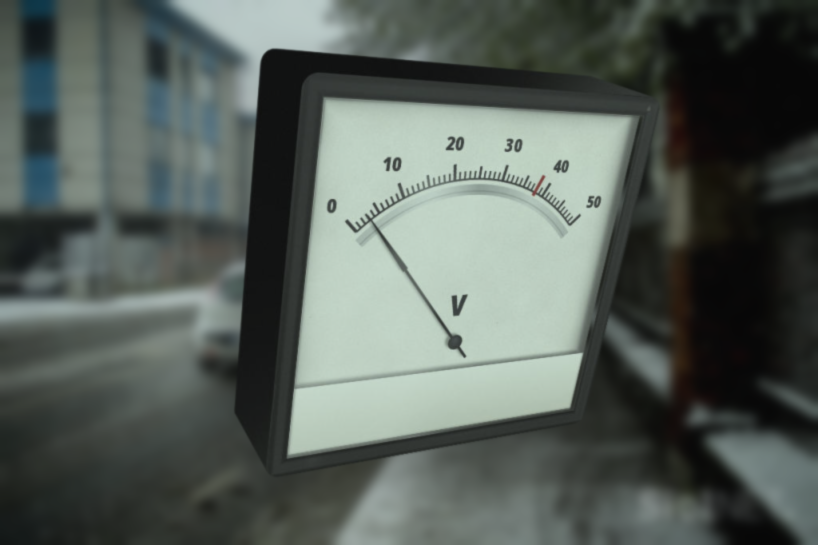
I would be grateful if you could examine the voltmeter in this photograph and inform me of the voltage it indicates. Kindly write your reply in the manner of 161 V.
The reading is 3 V
